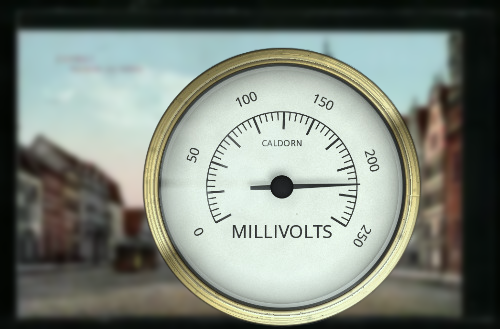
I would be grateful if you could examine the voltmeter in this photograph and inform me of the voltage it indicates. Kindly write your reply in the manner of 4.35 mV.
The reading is 215 mV
